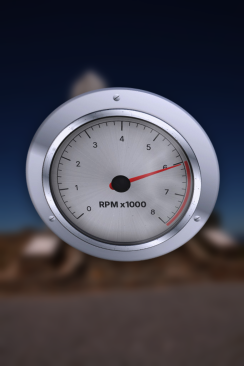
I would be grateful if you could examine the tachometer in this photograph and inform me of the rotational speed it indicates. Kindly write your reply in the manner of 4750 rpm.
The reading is 6000 rpm
